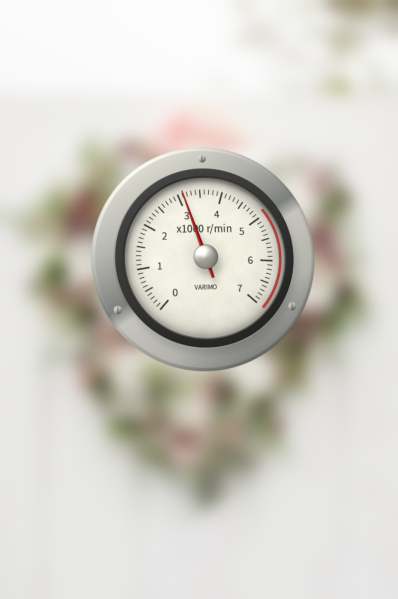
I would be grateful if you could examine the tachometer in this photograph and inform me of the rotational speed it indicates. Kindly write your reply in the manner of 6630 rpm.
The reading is 3100 rpm
